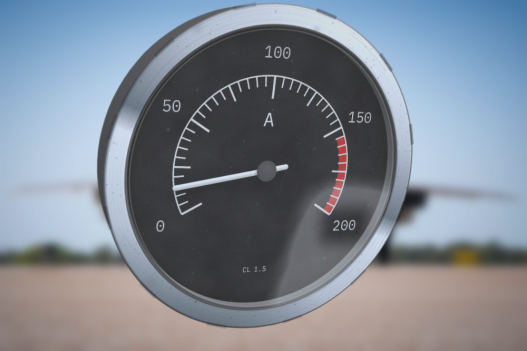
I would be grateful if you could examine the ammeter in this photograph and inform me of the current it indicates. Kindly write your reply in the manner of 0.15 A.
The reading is 15 A
